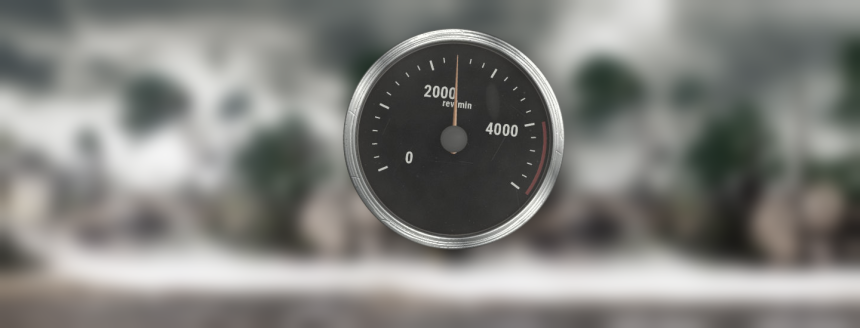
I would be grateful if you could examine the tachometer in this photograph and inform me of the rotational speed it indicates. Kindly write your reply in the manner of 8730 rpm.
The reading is 2400 rpm
